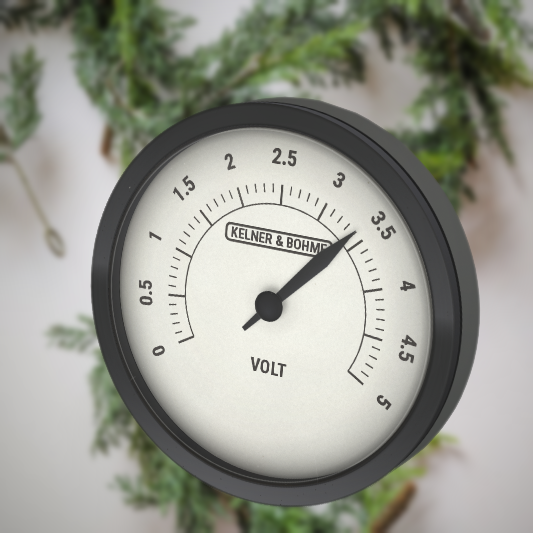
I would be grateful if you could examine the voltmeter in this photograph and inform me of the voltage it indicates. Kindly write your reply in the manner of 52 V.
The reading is 3.4 V
